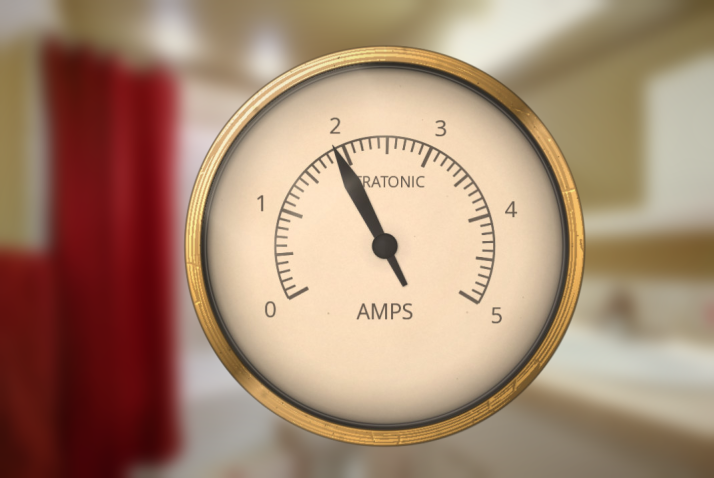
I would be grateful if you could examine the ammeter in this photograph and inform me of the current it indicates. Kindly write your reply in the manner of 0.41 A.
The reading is 1.9 A
